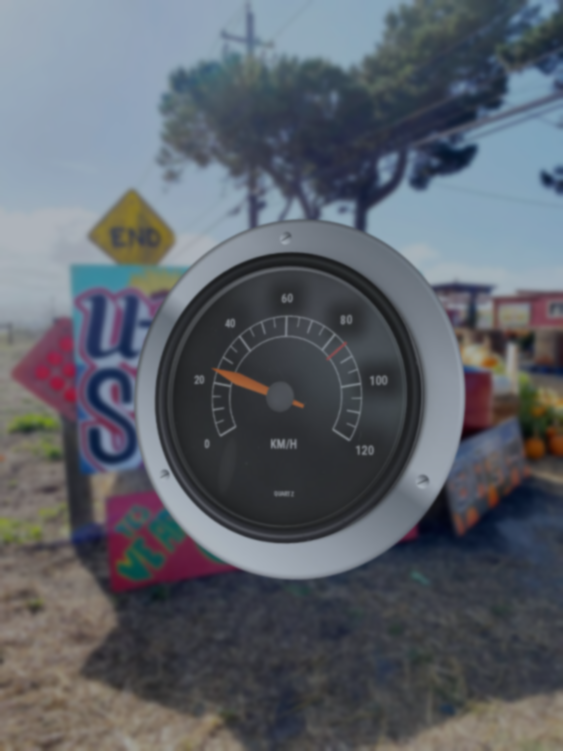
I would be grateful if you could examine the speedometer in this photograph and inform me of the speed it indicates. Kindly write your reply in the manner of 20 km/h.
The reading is 25 km/h
